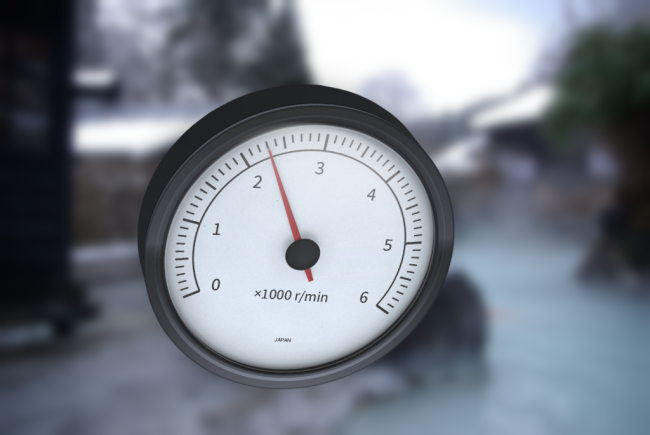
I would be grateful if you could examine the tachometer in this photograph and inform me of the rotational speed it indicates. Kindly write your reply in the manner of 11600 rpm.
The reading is 2300 rpm
